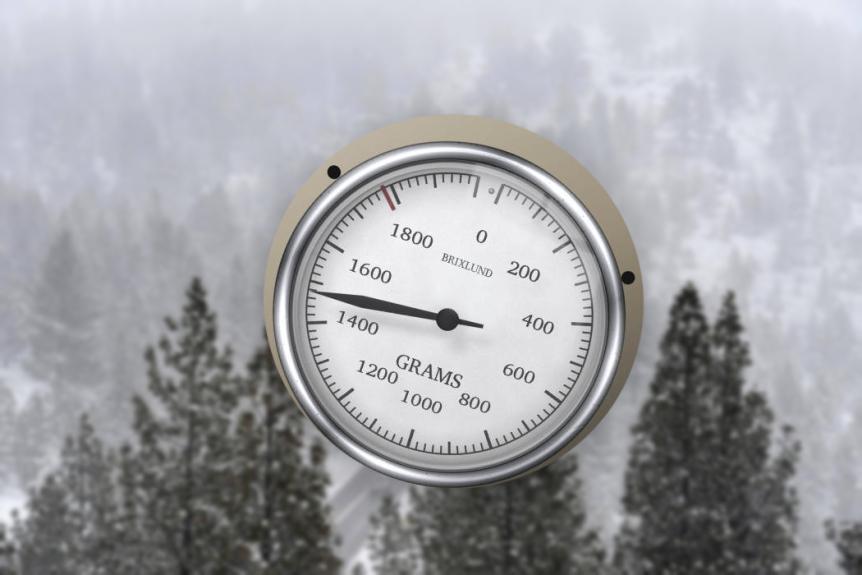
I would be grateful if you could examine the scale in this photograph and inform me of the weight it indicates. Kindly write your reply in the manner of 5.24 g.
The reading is 1480 g
